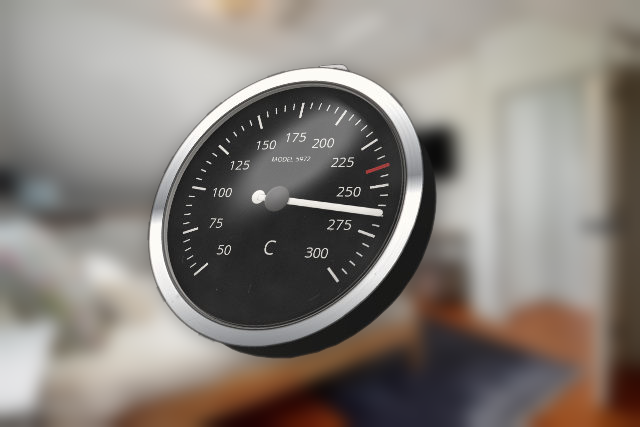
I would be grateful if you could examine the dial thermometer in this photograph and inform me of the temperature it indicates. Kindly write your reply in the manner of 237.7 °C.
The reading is 265 °C
